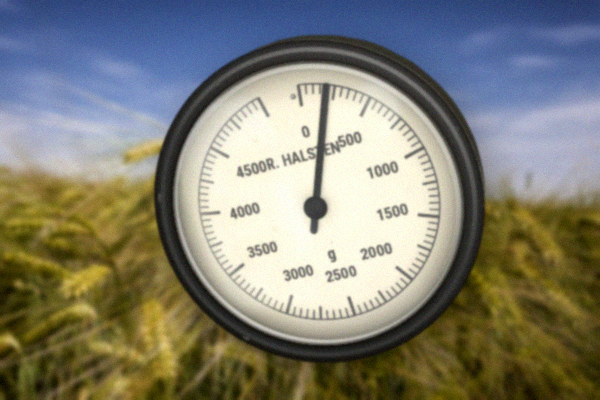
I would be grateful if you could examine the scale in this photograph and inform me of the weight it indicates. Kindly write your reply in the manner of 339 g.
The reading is 200 g
